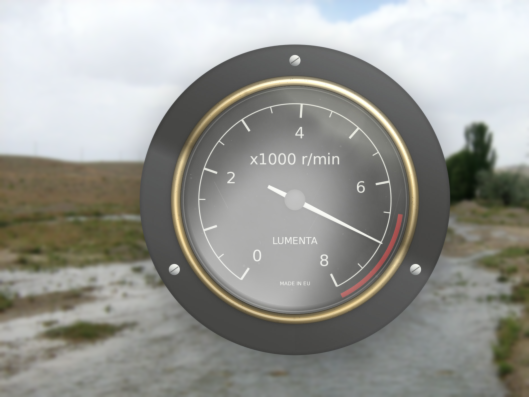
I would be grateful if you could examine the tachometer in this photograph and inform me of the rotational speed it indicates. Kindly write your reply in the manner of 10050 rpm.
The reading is 7000 rpm
